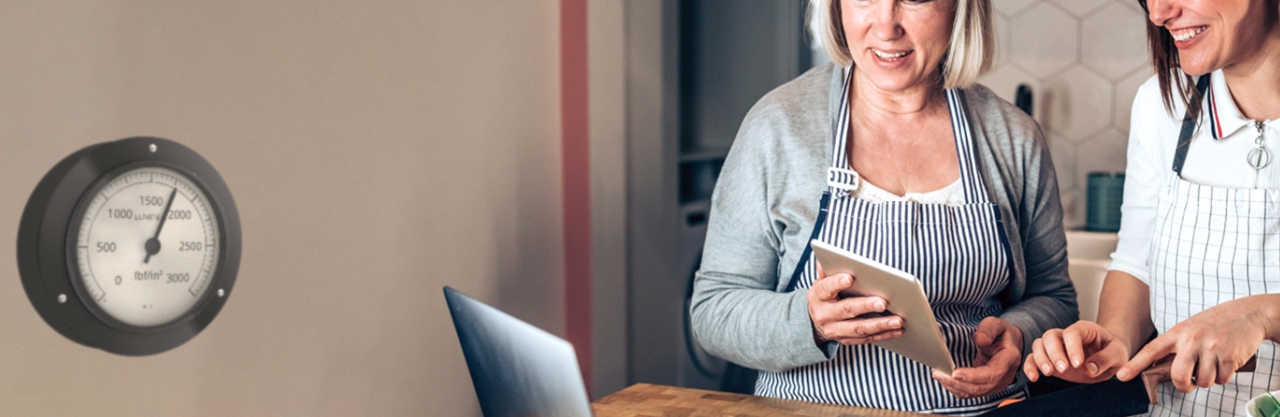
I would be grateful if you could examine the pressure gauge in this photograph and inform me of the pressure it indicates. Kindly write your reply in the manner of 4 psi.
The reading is 1750 psi
